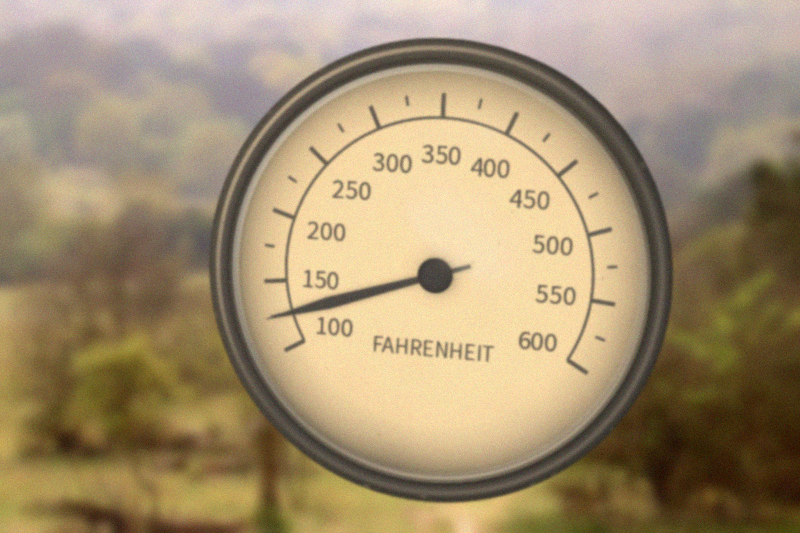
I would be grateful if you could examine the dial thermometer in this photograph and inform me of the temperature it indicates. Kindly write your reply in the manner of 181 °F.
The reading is 125 °F
